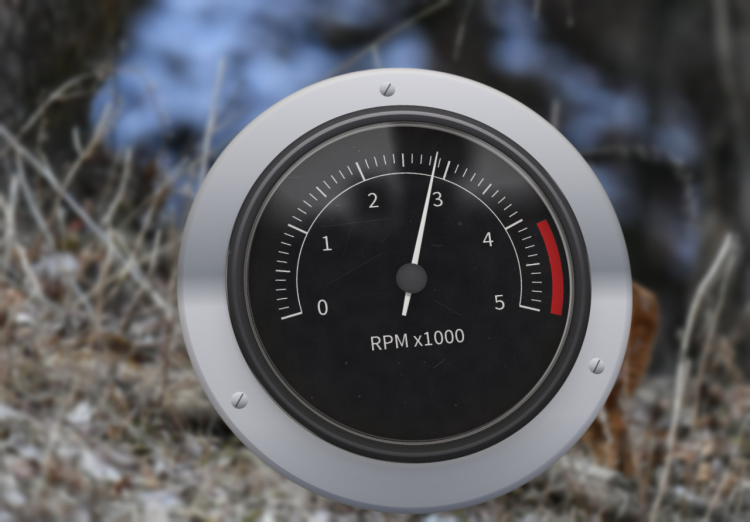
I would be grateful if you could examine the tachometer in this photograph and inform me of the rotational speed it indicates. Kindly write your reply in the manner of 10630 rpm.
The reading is 2850 rpm
